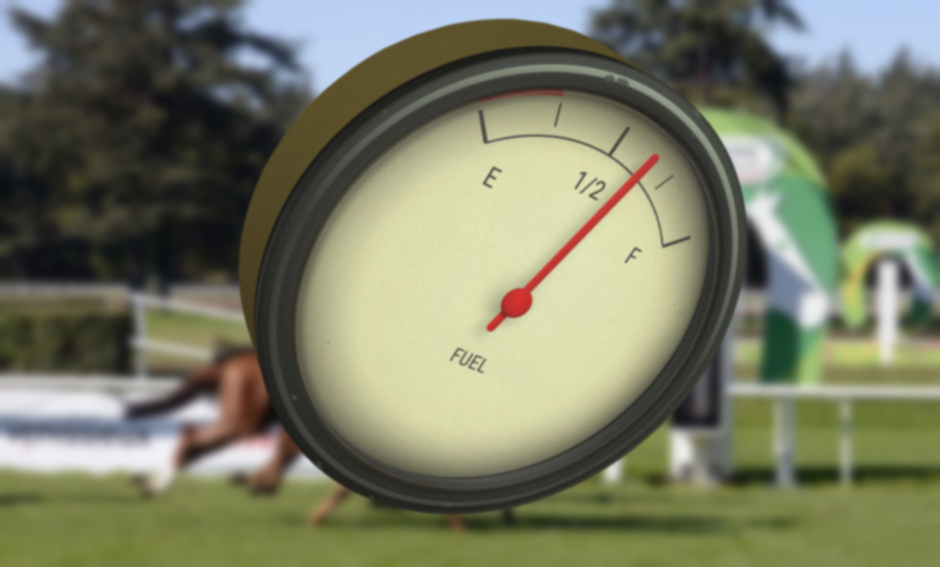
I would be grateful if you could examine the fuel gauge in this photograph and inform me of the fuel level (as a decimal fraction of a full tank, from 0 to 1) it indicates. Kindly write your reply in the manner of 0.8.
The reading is 0.625
